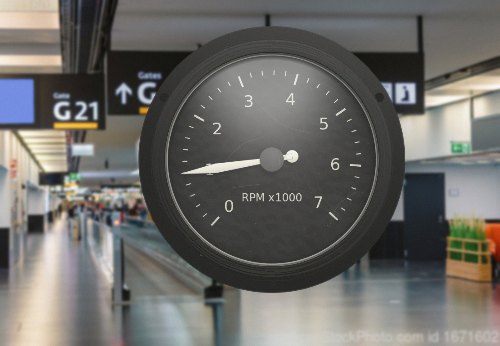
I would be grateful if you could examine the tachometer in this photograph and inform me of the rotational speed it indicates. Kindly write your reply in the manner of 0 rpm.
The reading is 1000 rpm
